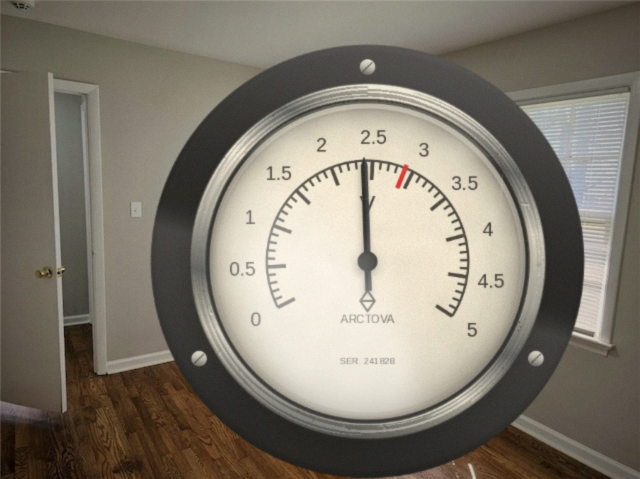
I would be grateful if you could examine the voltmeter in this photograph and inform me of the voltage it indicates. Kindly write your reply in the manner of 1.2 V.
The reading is 2.4 V
